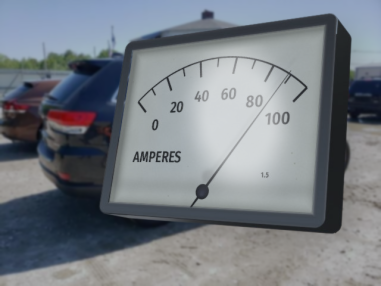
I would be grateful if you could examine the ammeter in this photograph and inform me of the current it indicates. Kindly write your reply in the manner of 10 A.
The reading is 90 A
